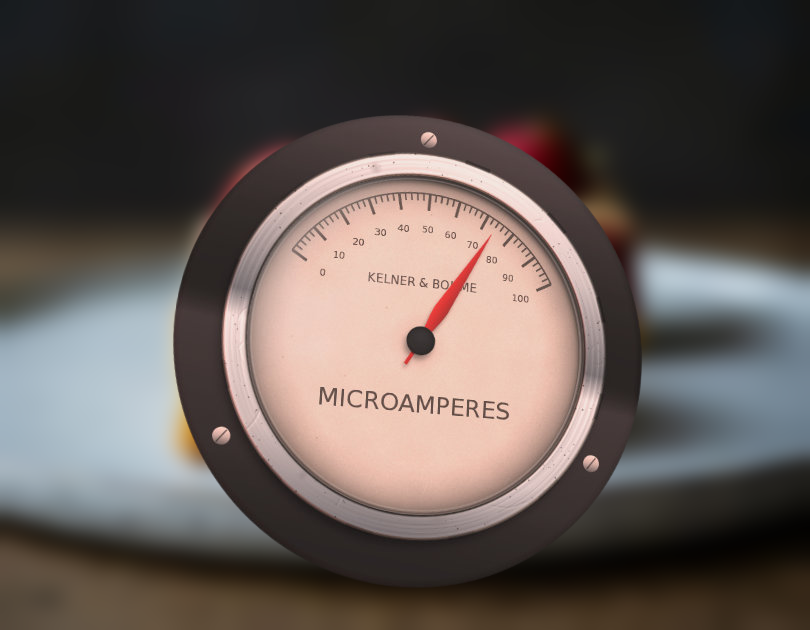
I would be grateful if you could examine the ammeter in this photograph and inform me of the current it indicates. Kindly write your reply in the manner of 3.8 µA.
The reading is 74 µA
